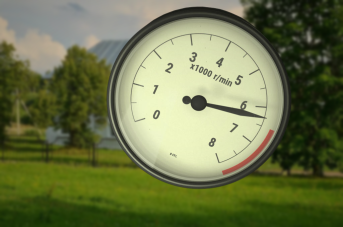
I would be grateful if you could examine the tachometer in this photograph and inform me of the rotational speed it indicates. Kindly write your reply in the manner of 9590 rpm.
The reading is 6250 rpm
